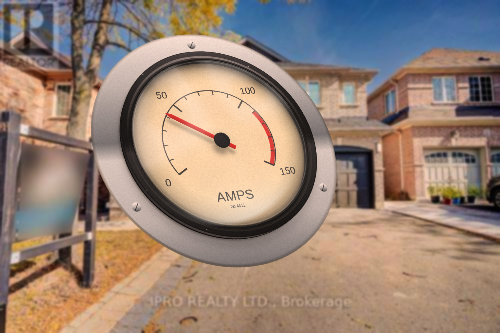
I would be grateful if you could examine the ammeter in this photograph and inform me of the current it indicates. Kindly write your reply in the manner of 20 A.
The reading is 40 A
